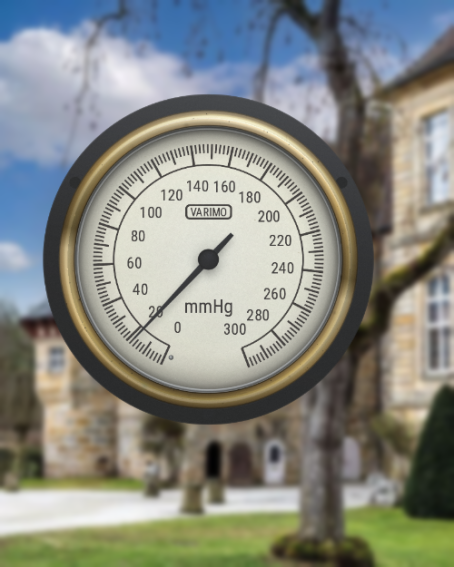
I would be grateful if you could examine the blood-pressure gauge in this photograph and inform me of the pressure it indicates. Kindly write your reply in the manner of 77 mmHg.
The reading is 18 mmHg
